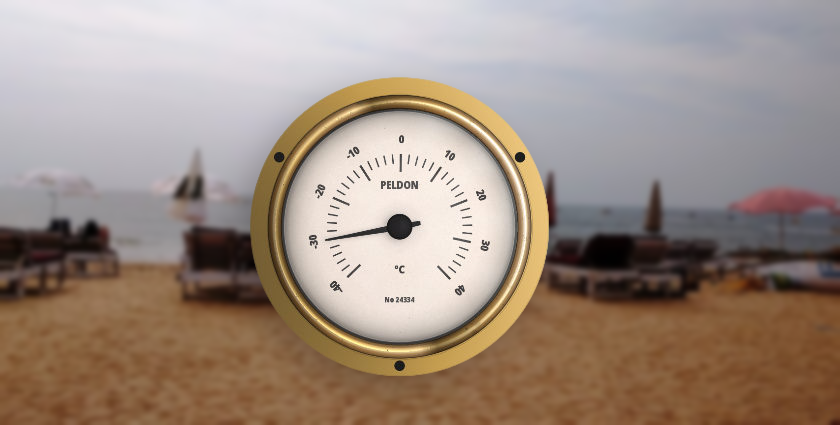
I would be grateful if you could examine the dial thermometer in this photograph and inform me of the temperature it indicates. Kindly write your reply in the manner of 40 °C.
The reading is -30 °C
